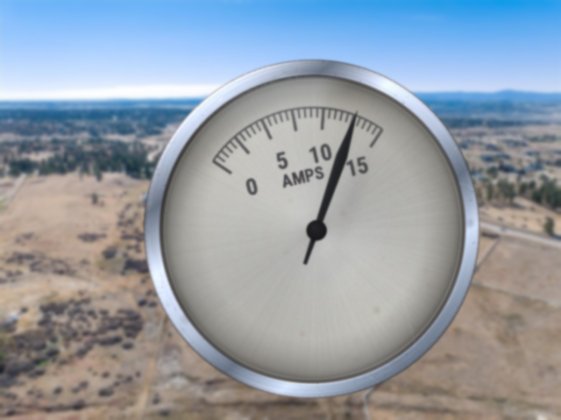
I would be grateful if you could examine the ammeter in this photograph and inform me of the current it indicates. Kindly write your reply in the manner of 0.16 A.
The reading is 12.5 A
